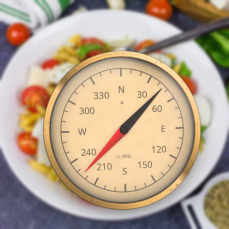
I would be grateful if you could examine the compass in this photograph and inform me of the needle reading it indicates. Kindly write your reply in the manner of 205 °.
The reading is 225 °
